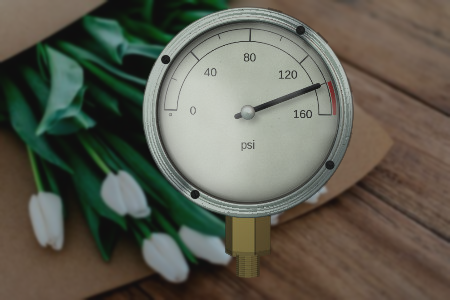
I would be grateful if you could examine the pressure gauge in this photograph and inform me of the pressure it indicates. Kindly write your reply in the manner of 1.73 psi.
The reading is 140 psi
